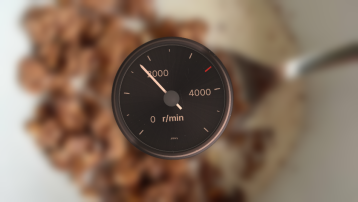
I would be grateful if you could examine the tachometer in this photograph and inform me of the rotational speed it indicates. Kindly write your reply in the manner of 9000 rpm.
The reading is 1750 rpm
